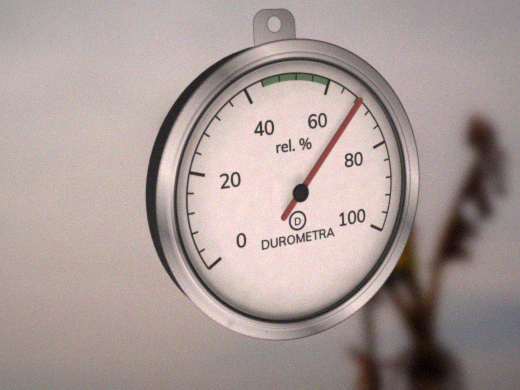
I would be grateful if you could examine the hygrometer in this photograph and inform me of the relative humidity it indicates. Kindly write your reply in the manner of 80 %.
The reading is 68 %
